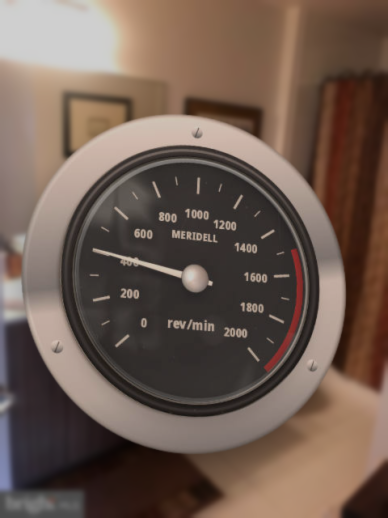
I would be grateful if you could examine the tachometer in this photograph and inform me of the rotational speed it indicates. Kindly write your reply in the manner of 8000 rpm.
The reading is 400 rpm
